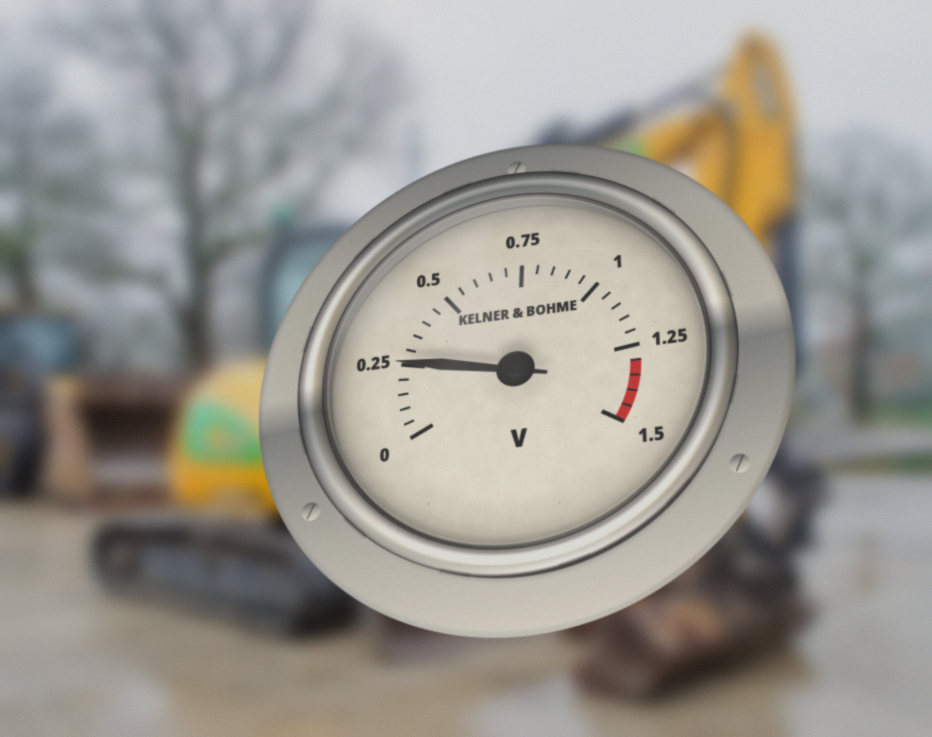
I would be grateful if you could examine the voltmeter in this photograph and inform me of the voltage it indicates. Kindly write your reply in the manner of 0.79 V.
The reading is 0.25 V
